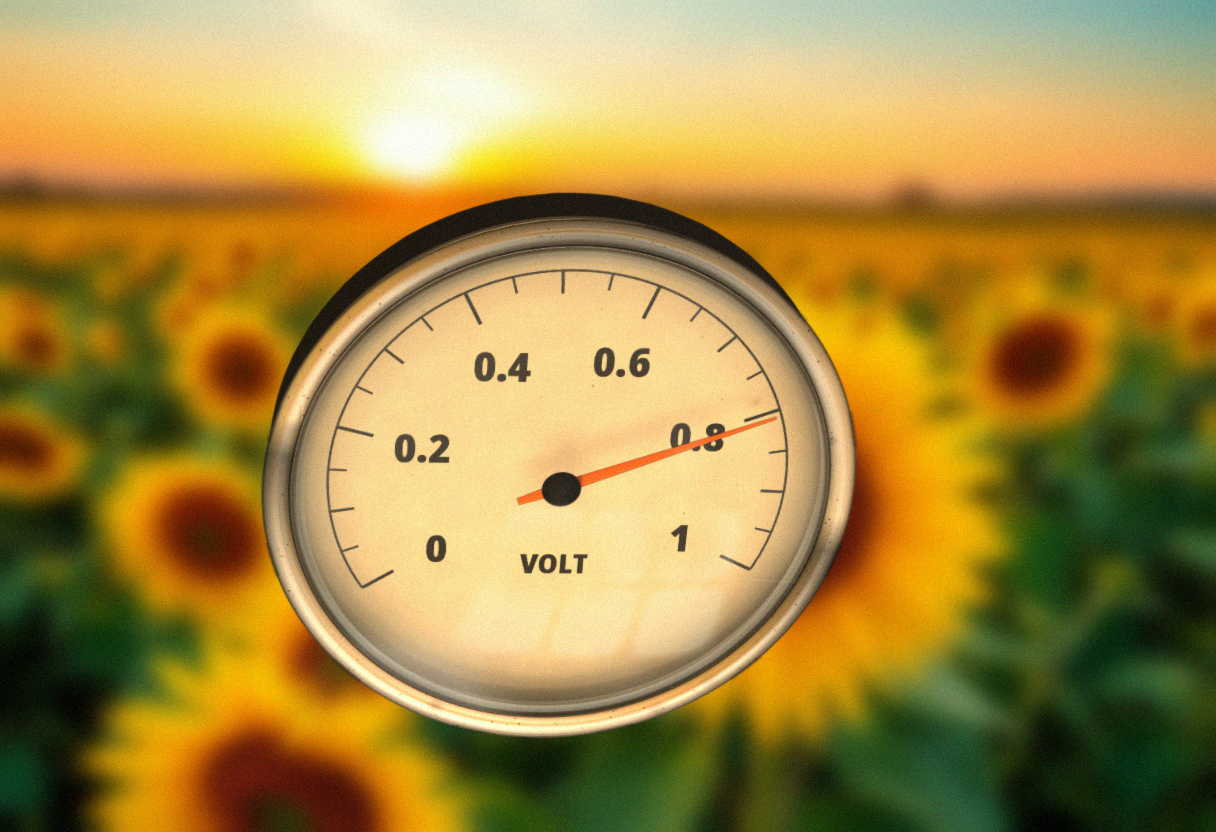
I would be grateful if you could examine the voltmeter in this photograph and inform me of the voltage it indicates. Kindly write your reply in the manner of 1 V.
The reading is 0.8 V
